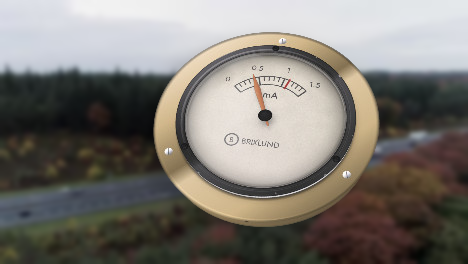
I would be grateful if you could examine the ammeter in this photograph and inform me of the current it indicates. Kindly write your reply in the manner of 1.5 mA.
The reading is 0.4 mA
